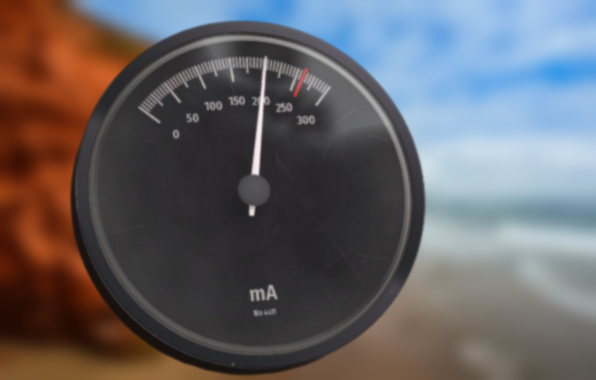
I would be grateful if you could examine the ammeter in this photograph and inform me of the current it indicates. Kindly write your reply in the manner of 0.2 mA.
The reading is 200 mA
